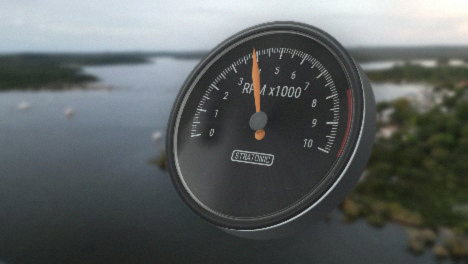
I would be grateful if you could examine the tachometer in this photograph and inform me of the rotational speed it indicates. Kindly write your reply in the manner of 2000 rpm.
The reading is 4000 rpm
